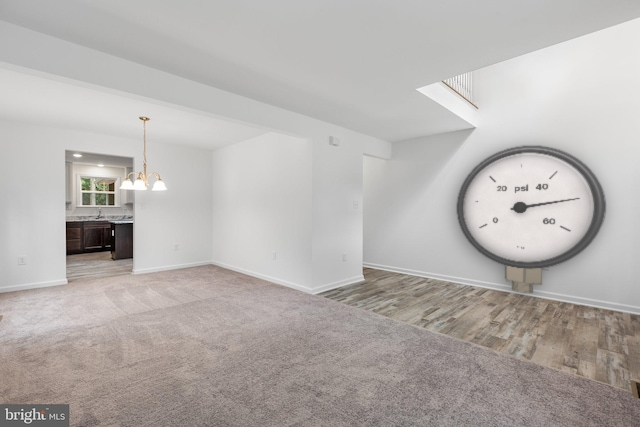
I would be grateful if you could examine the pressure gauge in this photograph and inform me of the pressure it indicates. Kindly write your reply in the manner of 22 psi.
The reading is 50 psi
